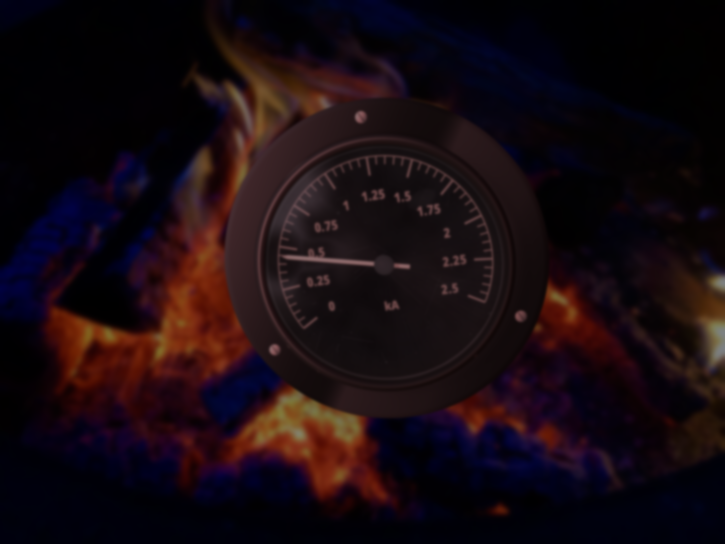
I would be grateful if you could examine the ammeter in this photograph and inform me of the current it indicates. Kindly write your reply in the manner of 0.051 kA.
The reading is 0.45 kA
